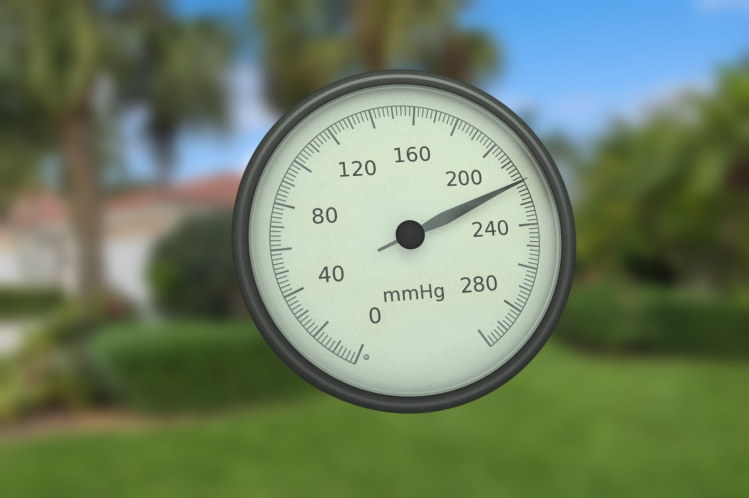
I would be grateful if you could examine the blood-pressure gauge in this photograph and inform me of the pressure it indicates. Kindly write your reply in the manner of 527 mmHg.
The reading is 220 mmHg
